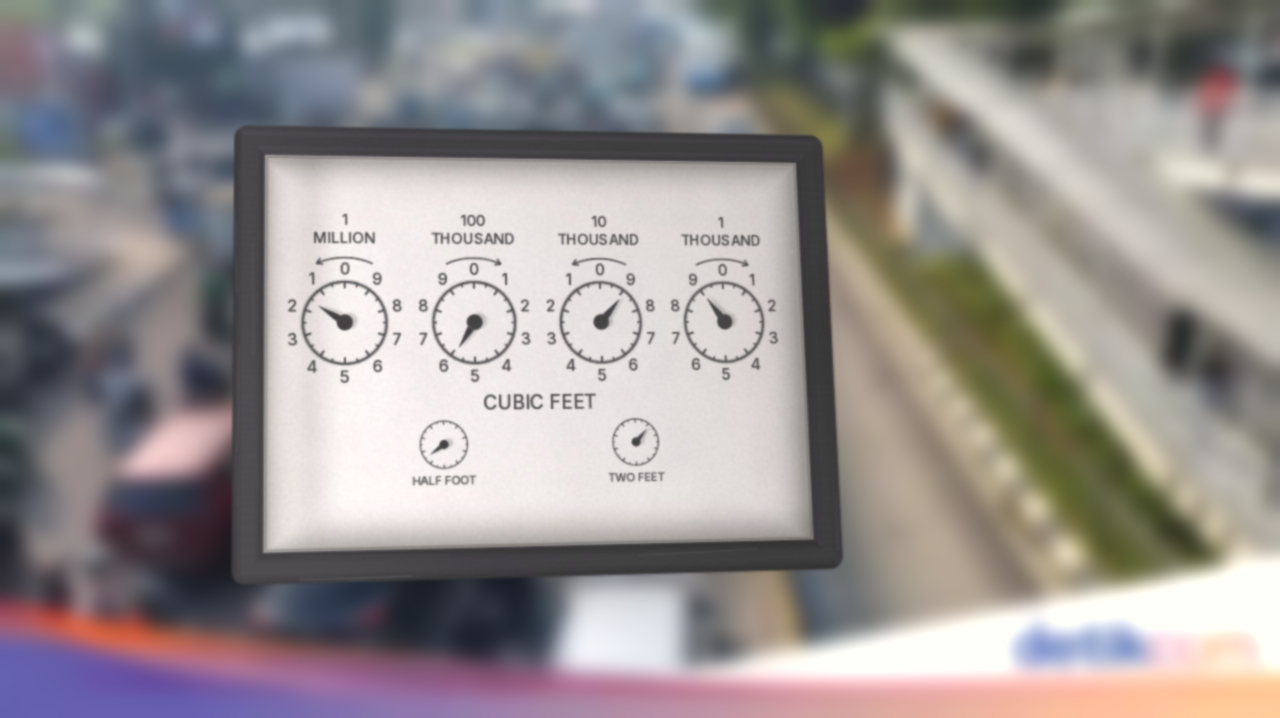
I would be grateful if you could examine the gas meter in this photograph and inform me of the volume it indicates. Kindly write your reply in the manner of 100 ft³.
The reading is 158900 ft³
